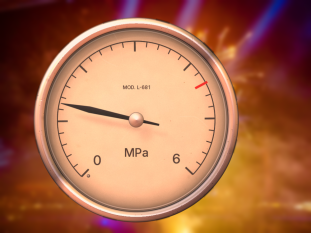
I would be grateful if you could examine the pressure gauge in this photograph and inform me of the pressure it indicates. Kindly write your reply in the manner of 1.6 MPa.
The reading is 1.3 MPa
